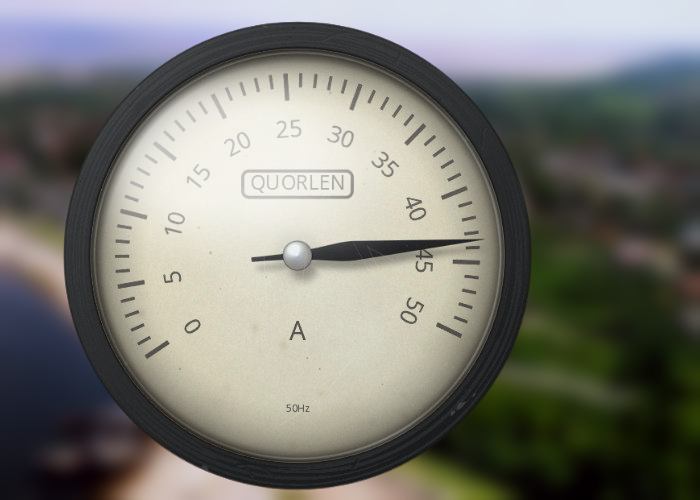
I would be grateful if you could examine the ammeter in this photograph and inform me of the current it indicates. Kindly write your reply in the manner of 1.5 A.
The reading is 43.5 A
